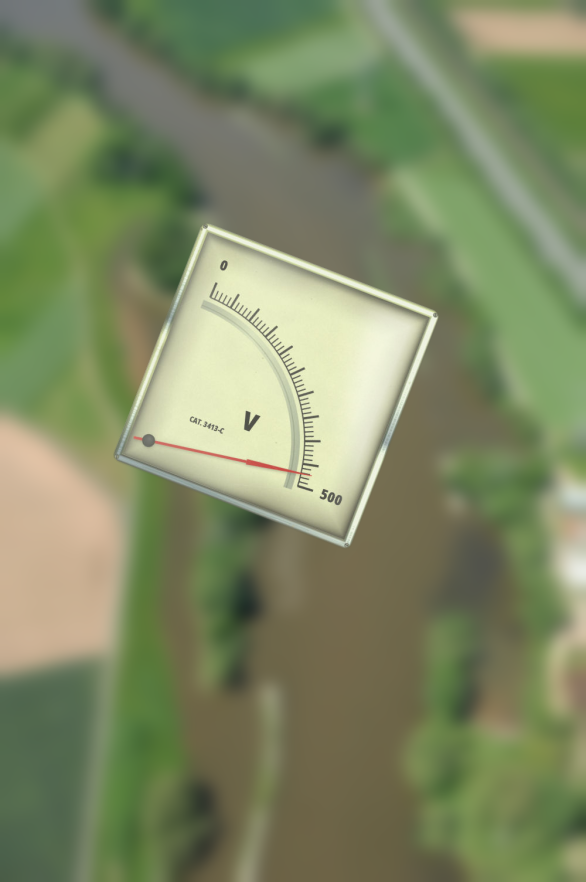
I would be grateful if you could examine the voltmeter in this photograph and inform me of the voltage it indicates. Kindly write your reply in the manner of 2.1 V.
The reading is 470 V
